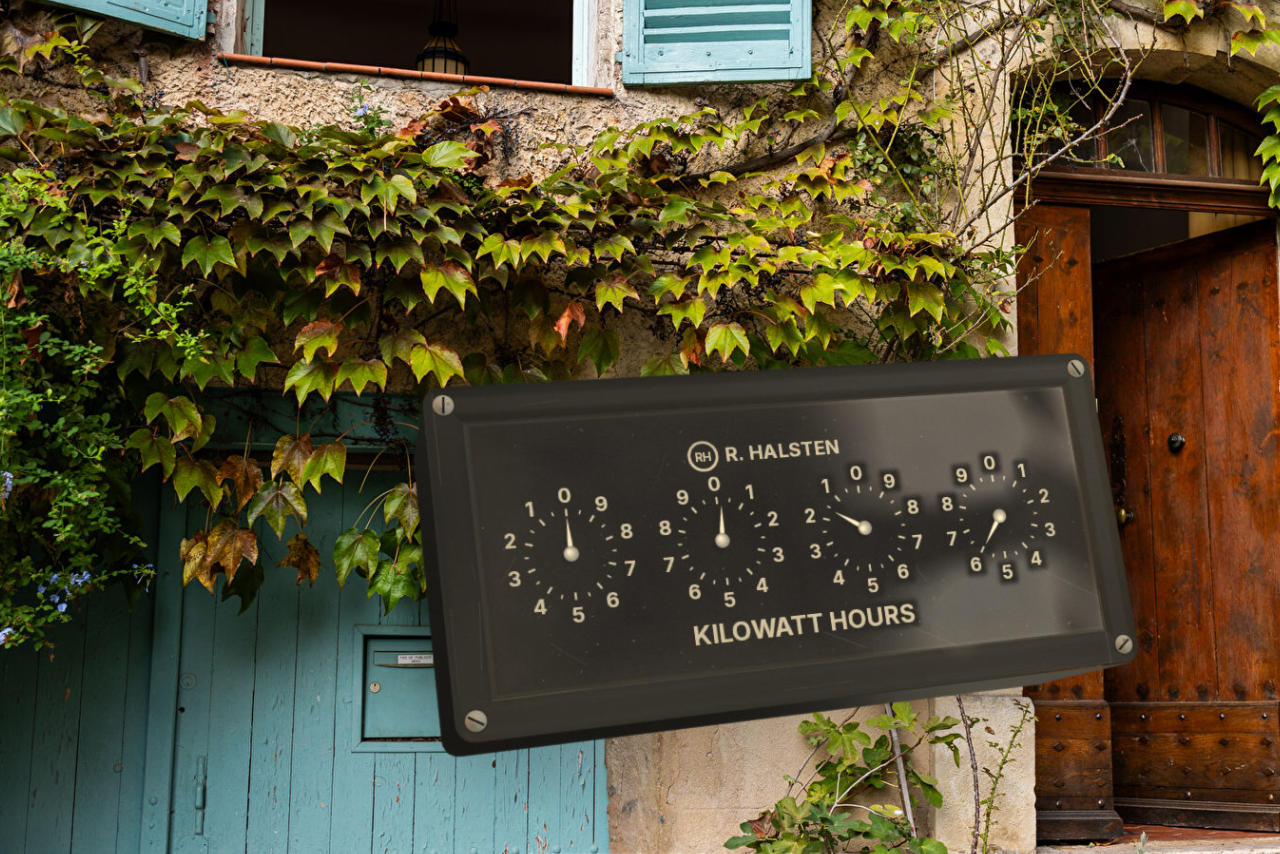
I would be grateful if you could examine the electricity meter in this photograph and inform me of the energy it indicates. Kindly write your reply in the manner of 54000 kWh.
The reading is 16 kWh
